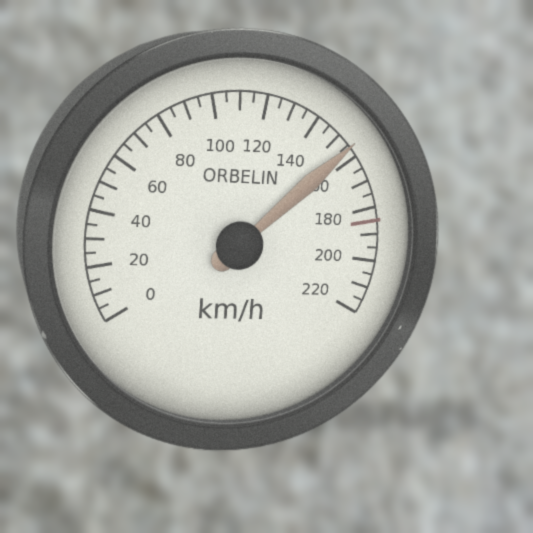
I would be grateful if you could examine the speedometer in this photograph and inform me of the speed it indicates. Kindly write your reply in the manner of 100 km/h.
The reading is 155 km/h
